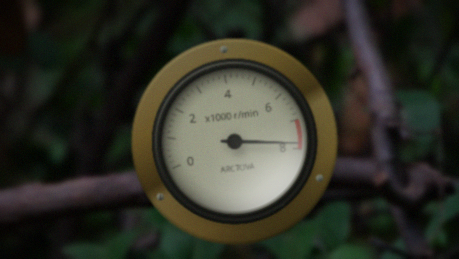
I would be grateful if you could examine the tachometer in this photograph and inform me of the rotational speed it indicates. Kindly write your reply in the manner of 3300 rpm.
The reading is 7800 rpm
